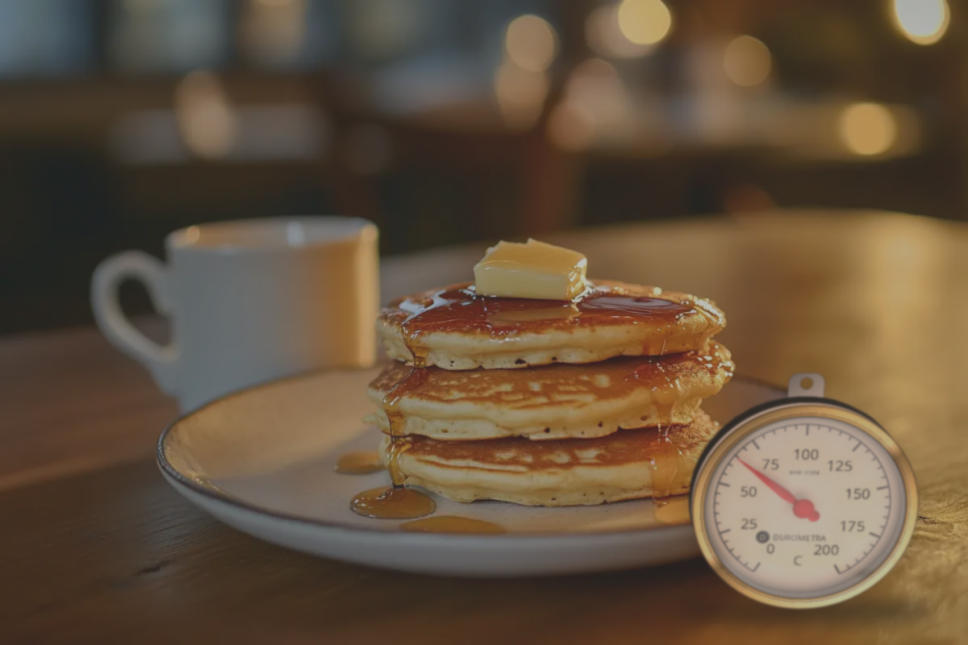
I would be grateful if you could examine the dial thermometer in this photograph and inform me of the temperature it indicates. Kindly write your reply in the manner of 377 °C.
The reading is 65 °C
